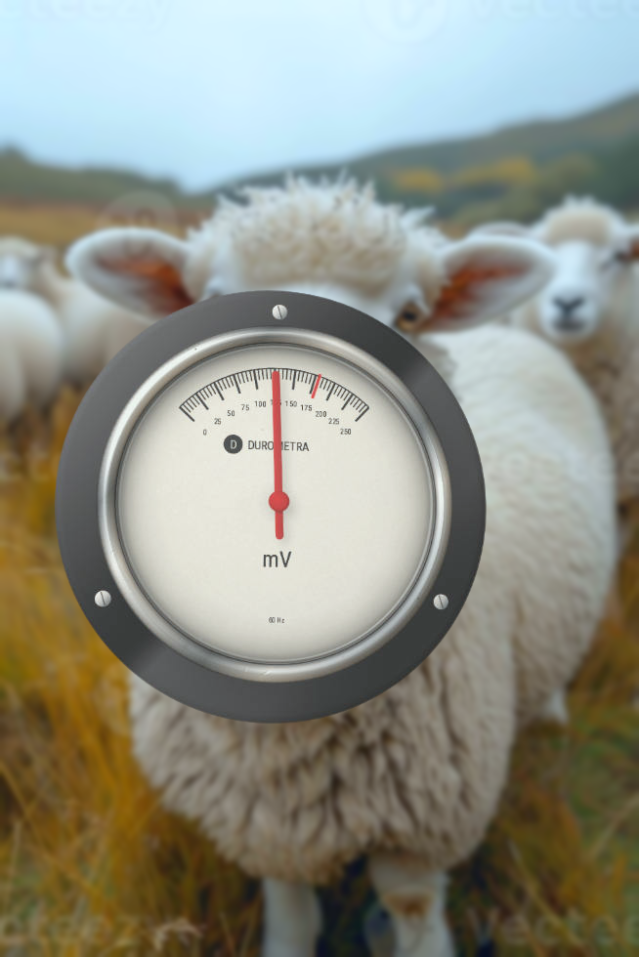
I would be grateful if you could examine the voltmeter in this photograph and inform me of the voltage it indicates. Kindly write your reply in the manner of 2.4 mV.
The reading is 125 mV
